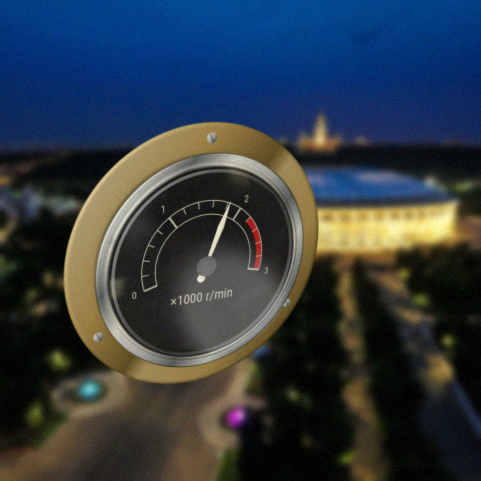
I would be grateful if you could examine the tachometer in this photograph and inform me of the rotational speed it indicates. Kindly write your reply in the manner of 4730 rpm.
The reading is 1800 rpm
